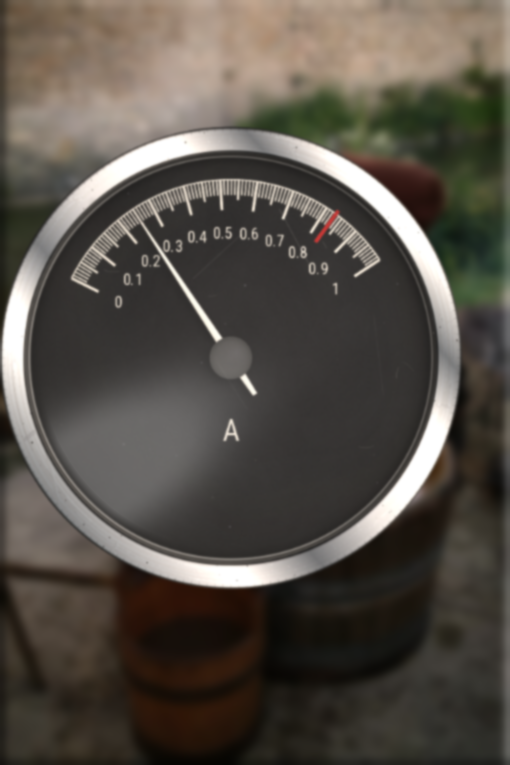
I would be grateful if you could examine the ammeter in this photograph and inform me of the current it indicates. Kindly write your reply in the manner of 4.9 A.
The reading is 0.25 A
